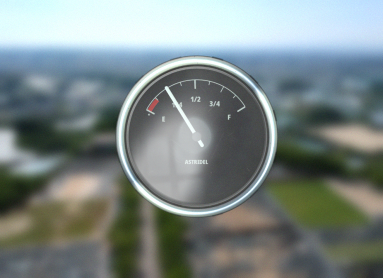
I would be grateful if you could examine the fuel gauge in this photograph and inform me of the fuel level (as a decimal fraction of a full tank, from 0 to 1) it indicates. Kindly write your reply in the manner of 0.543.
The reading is 0.25
